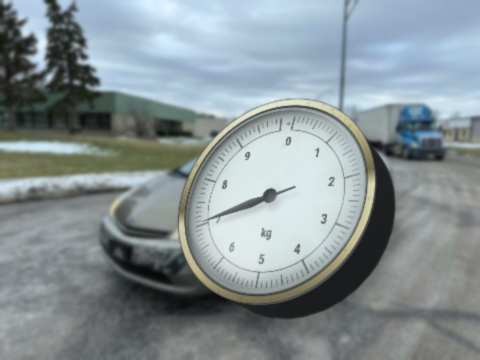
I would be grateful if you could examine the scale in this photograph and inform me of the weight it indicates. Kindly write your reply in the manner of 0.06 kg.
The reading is 7 kg
